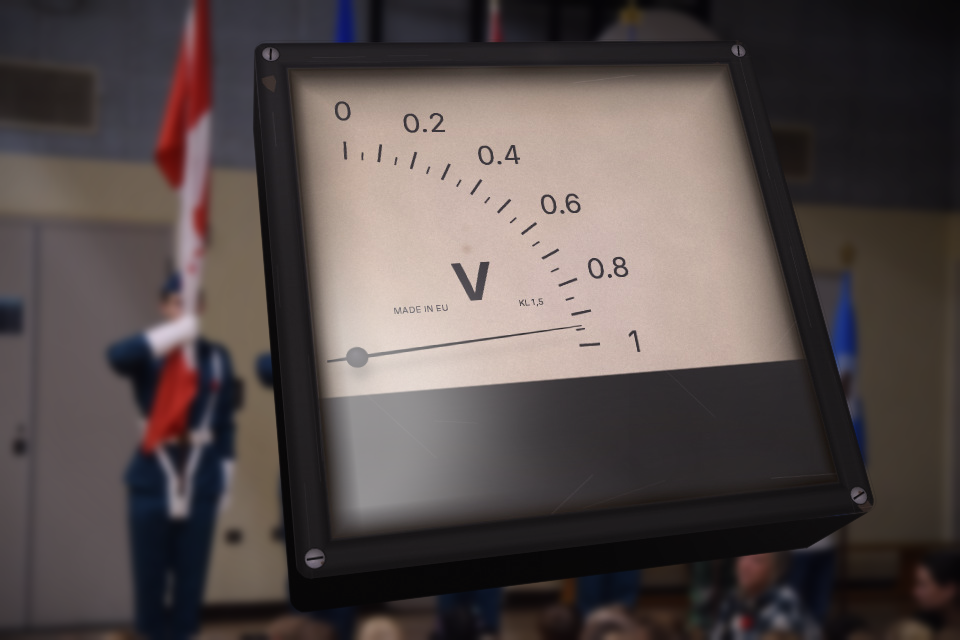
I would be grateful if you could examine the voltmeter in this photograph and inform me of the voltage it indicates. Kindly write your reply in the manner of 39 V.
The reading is 0.95 V
